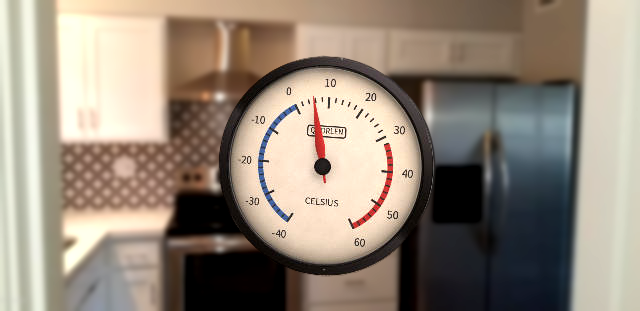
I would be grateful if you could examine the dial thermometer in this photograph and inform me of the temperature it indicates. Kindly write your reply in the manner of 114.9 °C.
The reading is 6 °C
